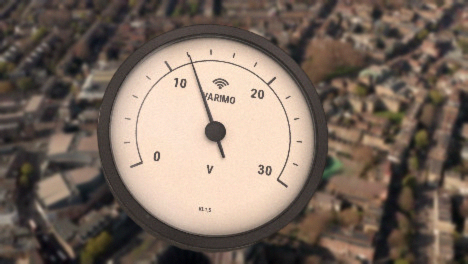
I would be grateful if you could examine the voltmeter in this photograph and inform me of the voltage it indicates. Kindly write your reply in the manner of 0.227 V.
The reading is 12 V
